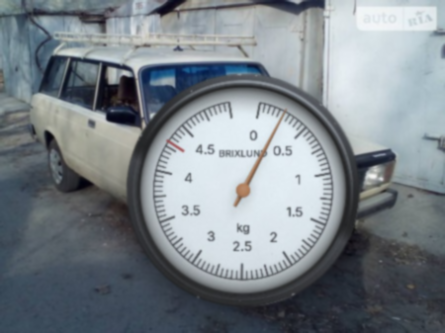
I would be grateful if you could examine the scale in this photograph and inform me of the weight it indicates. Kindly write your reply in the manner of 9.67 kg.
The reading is 0.25 kg
